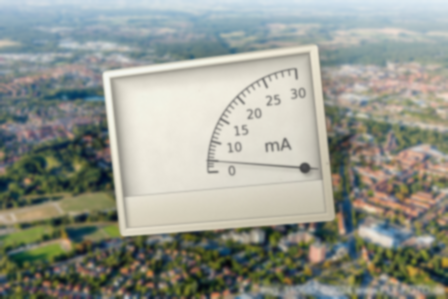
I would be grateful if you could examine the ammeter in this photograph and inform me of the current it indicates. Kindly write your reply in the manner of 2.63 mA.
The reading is 5 mA
